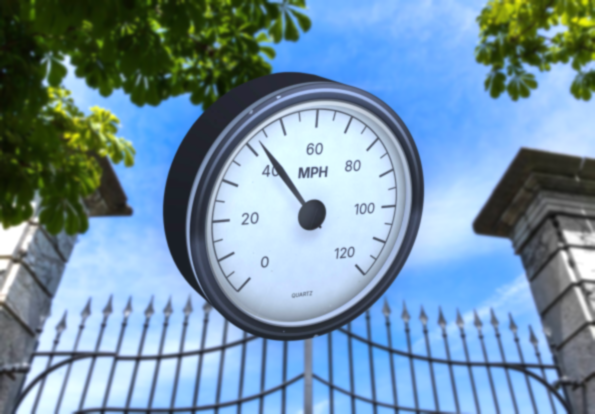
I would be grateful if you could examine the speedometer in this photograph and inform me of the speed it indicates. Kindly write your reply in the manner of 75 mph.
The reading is 42.5 mph
